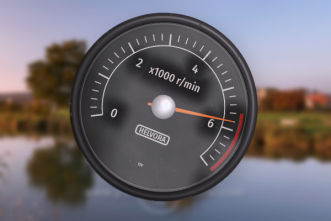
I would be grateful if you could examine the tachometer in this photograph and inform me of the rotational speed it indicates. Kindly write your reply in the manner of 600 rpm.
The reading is 5800 rpm
